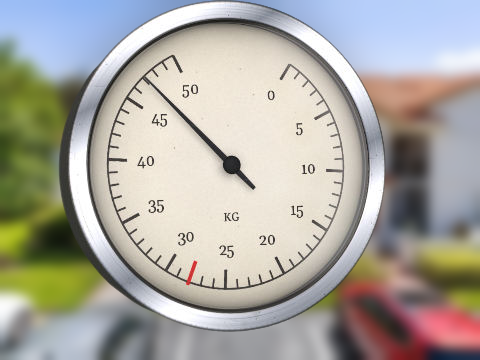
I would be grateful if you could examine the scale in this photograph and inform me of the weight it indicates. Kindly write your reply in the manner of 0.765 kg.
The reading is 47 kg
